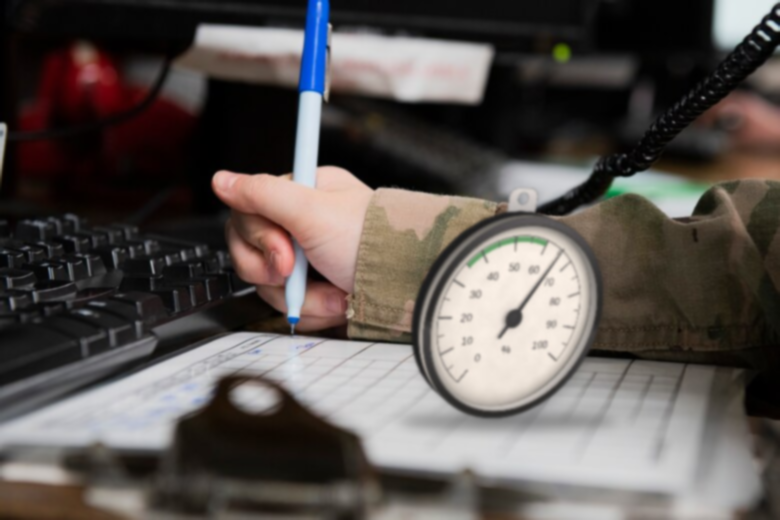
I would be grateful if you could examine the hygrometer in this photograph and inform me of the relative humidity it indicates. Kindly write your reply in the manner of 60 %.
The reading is 65 %
